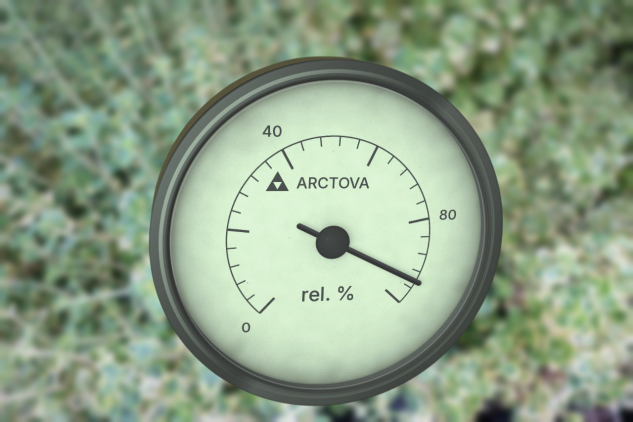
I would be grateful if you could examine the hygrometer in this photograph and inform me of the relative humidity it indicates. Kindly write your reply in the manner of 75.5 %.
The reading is 94 %
